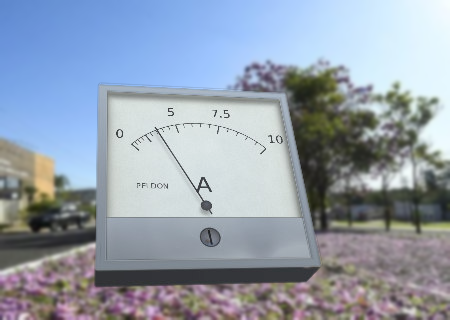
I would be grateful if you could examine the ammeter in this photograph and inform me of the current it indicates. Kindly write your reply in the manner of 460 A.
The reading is 3.5 A
